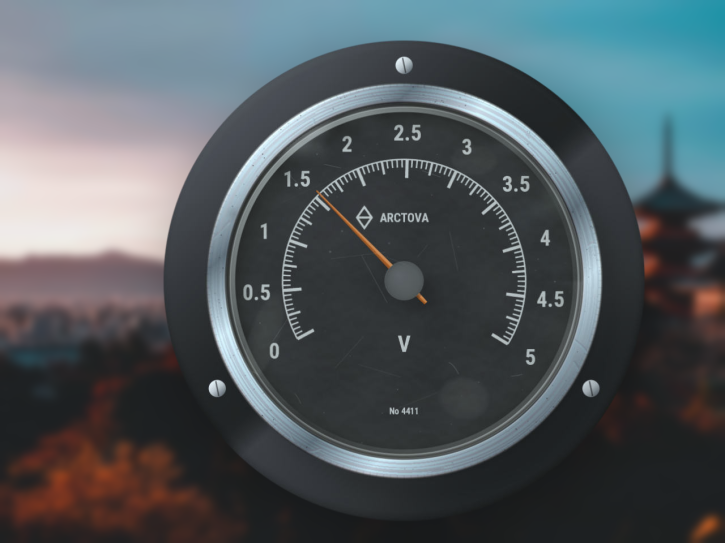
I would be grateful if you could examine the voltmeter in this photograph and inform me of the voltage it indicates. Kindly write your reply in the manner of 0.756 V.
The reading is 1.55 V
